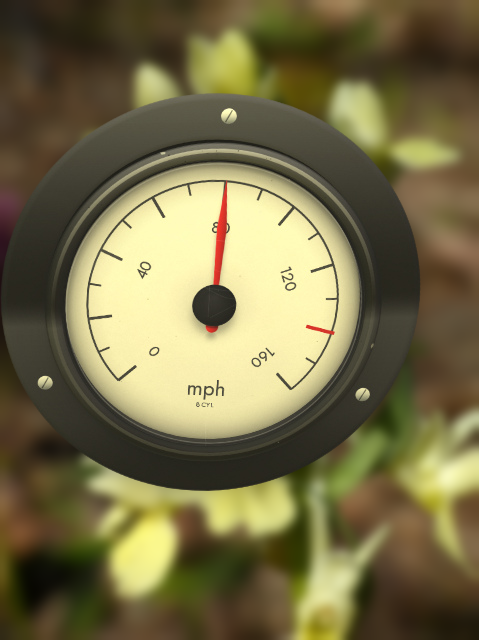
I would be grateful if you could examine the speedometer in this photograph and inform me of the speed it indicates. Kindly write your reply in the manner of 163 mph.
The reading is 80 mph
